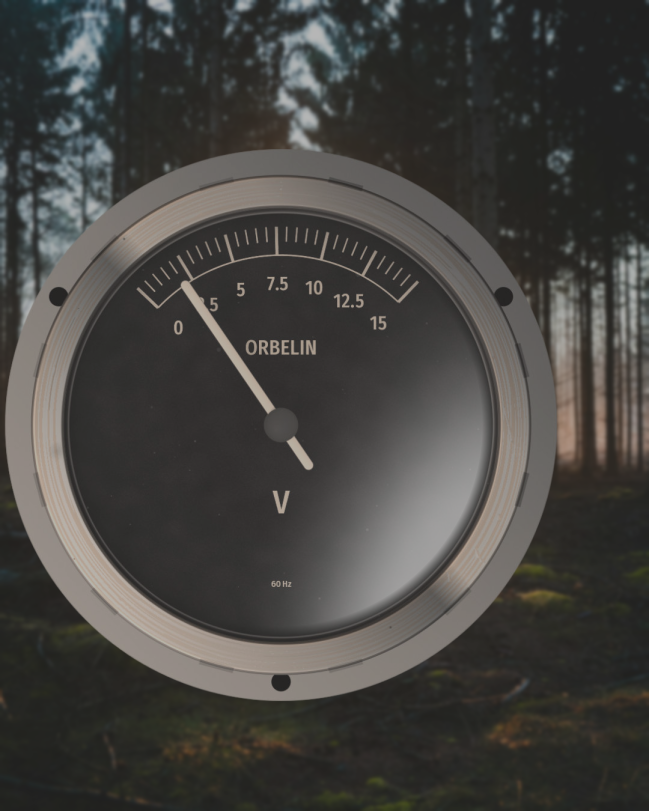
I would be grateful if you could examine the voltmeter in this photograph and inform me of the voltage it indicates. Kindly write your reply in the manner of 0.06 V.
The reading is 2 V
